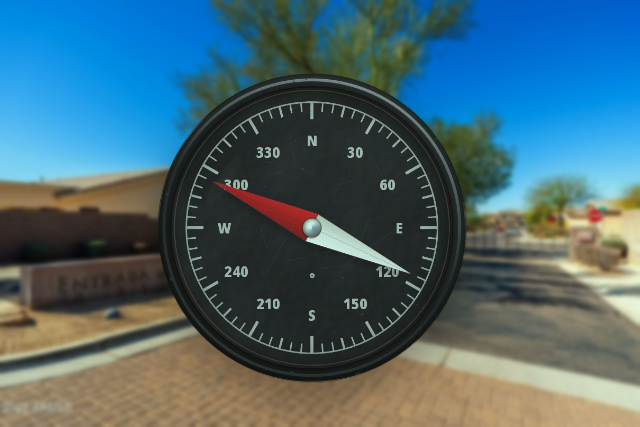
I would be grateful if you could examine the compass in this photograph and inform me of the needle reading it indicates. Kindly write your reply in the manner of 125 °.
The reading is 295 °
